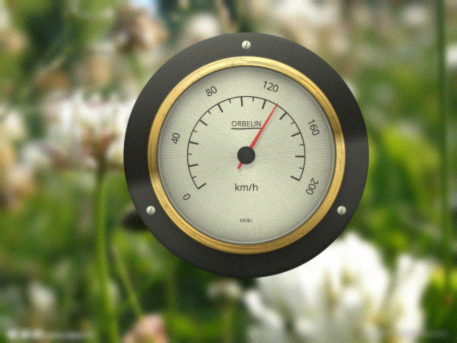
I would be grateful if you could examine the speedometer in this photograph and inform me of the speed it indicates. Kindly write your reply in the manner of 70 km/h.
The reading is 130 km/h
